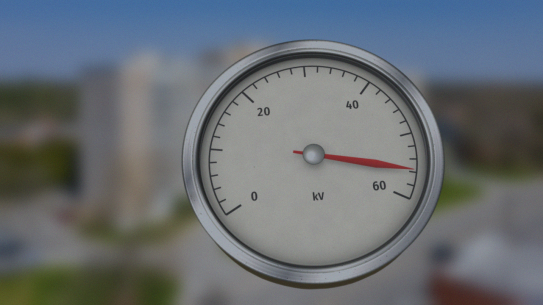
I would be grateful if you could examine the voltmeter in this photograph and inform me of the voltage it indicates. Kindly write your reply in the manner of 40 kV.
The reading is 56 kV
